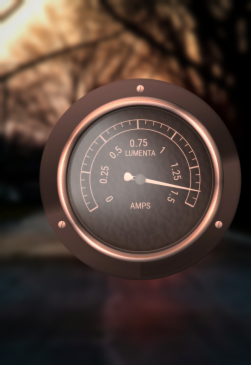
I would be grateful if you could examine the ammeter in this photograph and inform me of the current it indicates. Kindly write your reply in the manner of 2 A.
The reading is 1.4 A
